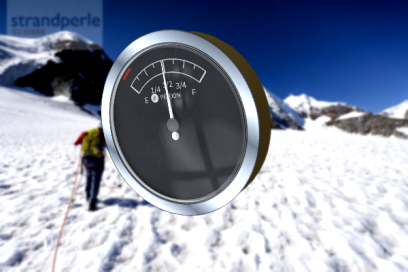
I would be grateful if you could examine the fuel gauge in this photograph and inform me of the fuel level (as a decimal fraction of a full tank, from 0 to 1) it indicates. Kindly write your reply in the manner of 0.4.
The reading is 0.5
